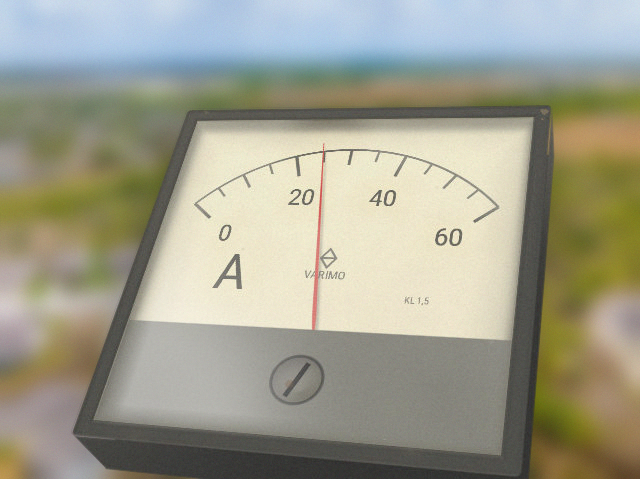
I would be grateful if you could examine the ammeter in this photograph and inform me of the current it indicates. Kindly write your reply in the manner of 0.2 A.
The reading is 25 A
